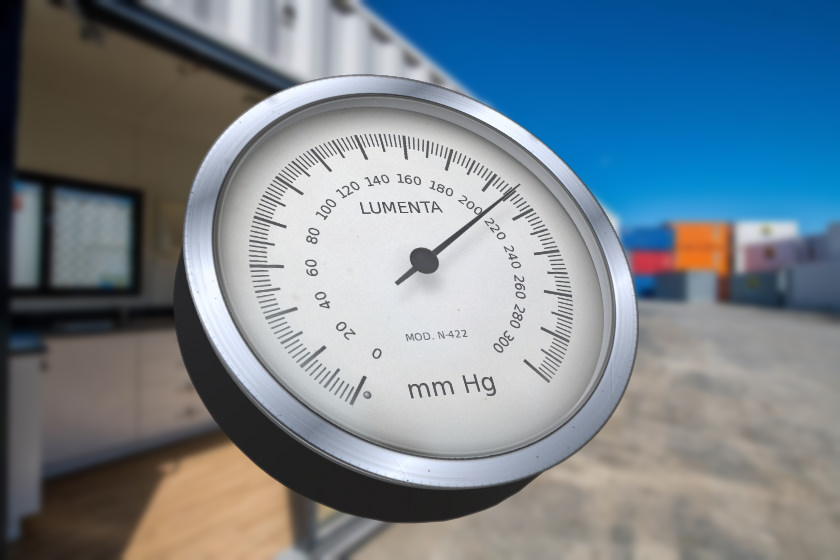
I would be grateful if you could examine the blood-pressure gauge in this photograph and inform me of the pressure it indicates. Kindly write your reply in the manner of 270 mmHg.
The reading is 210 mmHg
